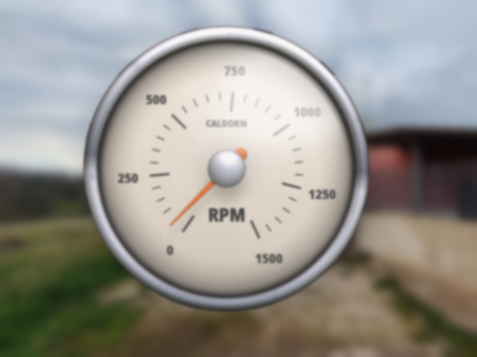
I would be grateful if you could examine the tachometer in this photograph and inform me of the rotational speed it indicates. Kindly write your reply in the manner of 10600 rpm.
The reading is 50 rpm
